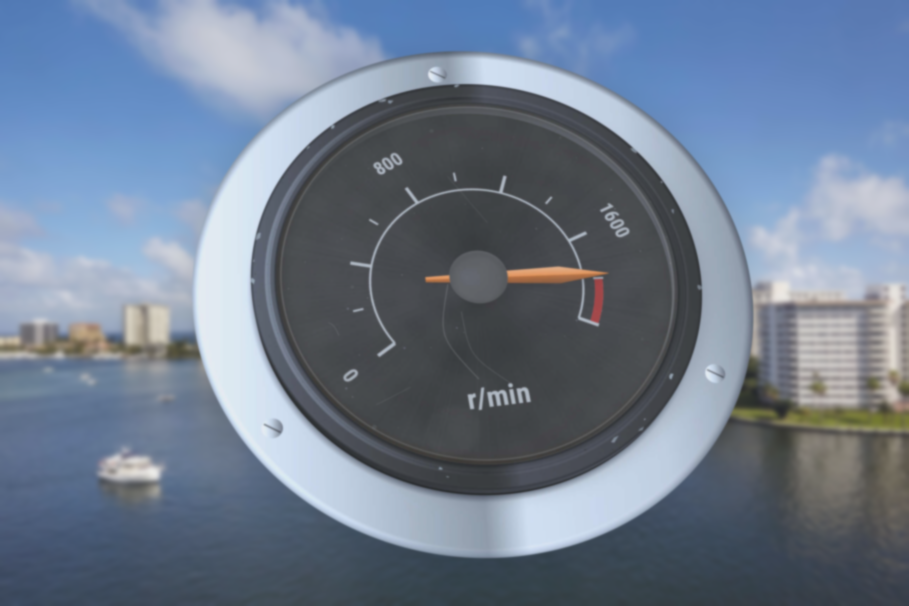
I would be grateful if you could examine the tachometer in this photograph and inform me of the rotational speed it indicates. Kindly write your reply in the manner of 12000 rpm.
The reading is 1800 rpm
